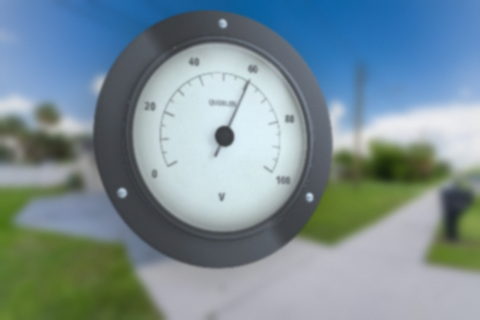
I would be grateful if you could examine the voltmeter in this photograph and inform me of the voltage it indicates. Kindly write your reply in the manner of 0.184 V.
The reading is 60 V
